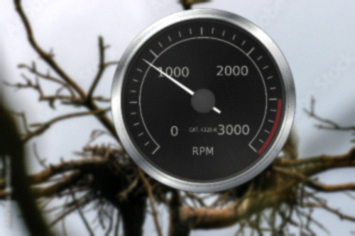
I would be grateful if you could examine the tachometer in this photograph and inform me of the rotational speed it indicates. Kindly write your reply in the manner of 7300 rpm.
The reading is 900 rpm
